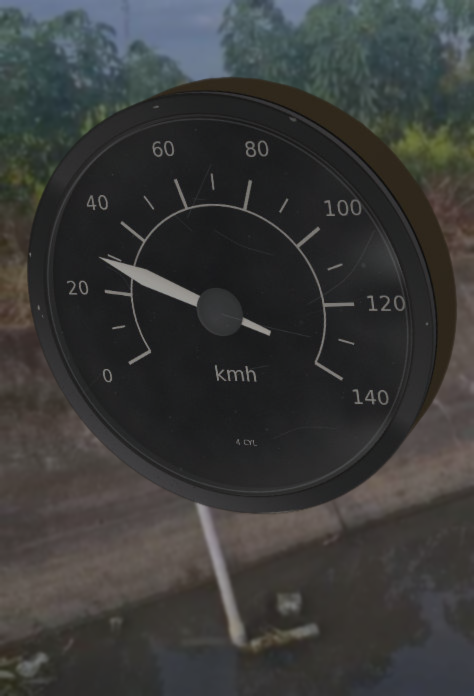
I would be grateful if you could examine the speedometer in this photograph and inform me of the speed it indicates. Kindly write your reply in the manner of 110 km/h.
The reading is 30 km/h
